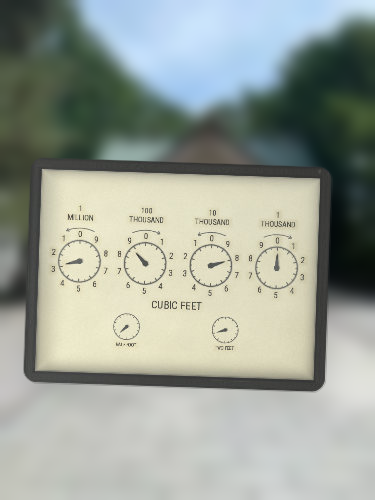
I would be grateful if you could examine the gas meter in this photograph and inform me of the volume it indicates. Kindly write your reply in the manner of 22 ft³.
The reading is 288000 ft³
